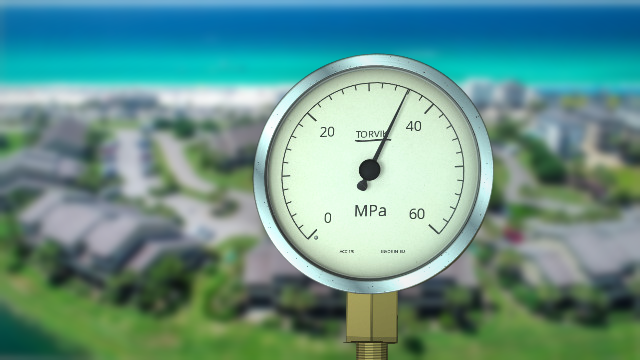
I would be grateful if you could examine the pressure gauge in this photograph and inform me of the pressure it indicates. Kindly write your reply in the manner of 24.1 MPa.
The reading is 36 MPa
